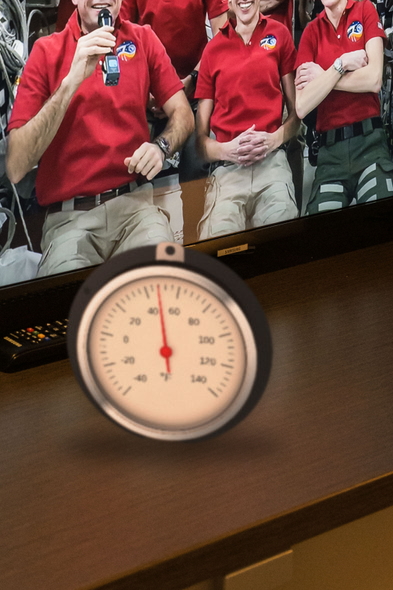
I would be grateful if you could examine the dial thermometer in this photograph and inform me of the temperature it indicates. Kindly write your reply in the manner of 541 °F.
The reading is 48 °F
